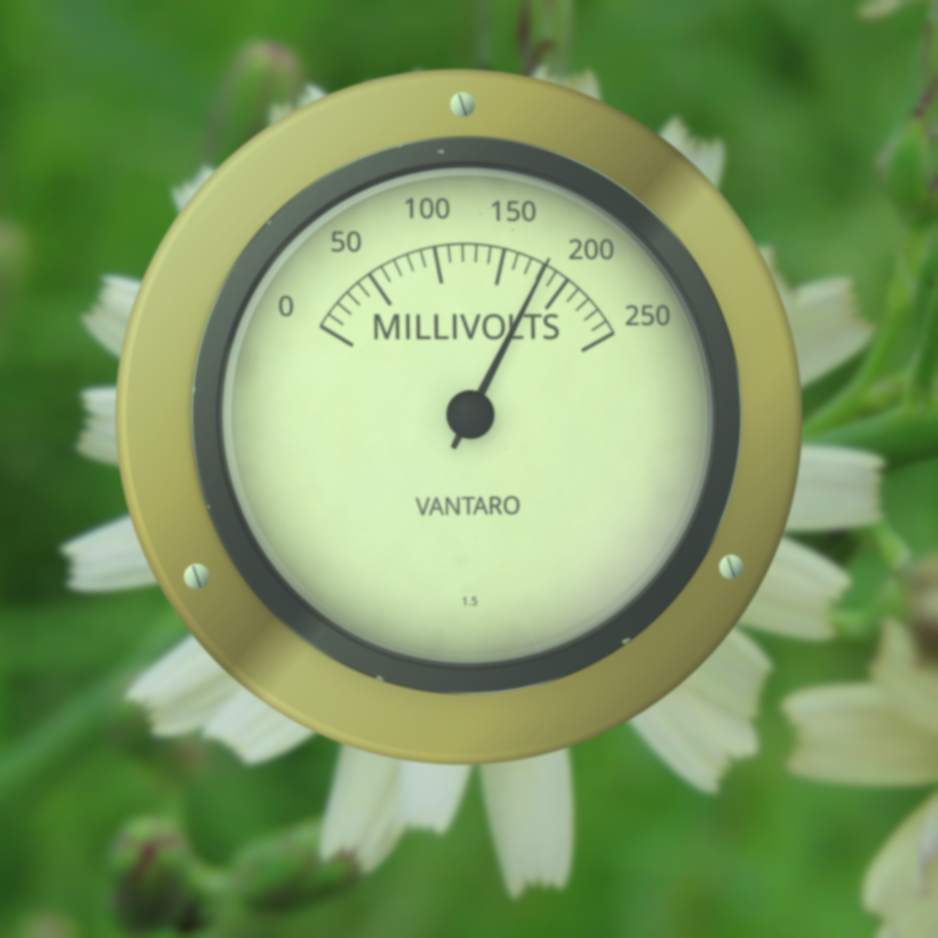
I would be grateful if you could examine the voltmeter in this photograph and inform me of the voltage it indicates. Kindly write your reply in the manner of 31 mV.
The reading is 180 mV
